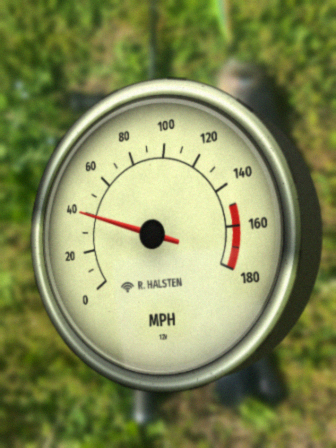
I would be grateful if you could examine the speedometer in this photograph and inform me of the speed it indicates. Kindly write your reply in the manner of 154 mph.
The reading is 40 mph
